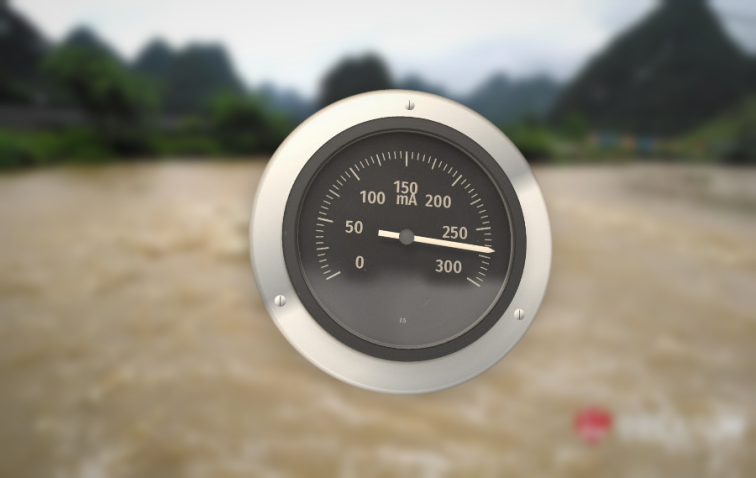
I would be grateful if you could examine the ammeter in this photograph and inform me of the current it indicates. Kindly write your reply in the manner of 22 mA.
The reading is 270 mA
